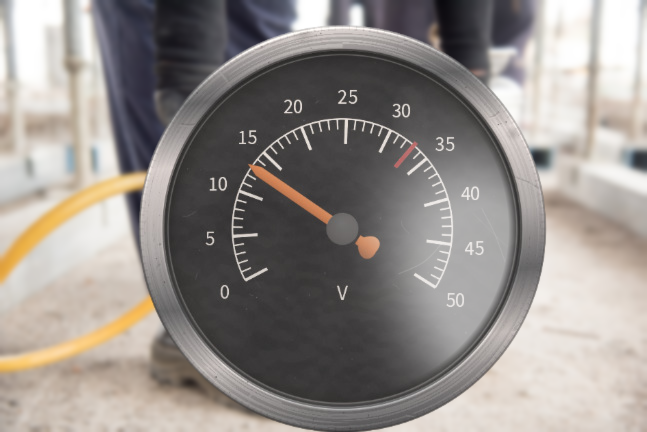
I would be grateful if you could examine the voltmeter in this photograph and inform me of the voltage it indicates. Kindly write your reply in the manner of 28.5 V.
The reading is 13 V
